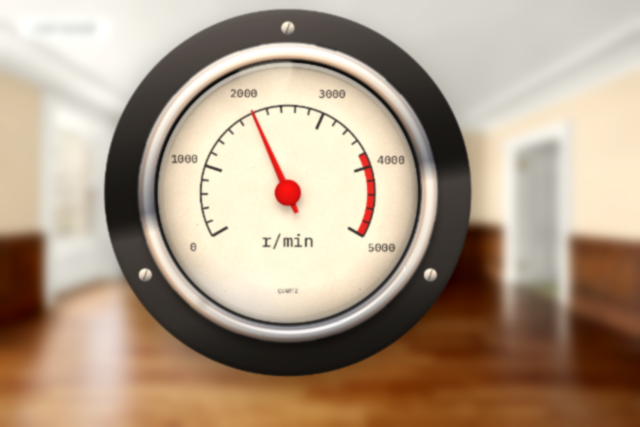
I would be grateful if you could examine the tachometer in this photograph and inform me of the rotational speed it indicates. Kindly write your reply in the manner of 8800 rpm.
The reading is 2000 rpm
